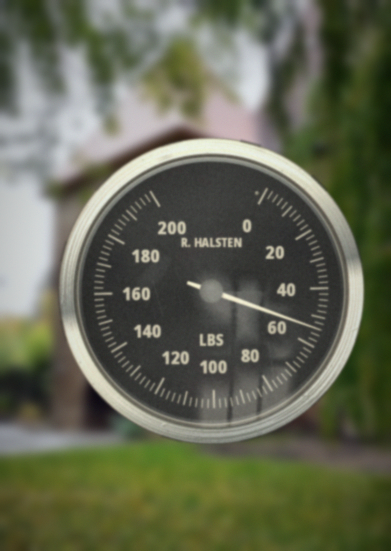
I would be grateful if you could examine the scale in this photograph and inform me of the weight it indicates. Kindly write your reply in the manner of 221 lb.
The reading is 54 lb
